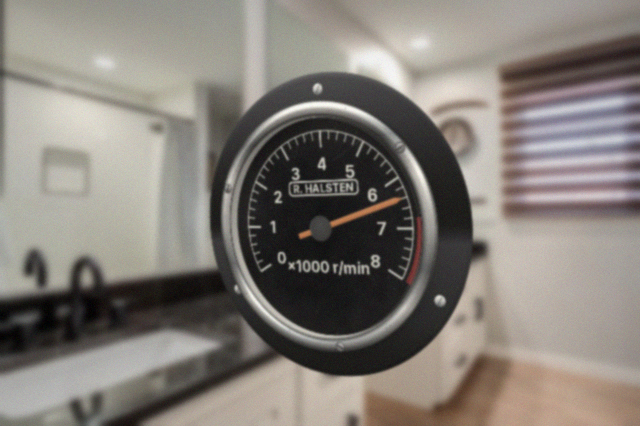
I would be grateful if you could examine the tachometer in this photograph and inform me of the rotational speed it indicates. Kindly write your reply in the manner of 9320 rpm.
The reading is 6400 rpm
